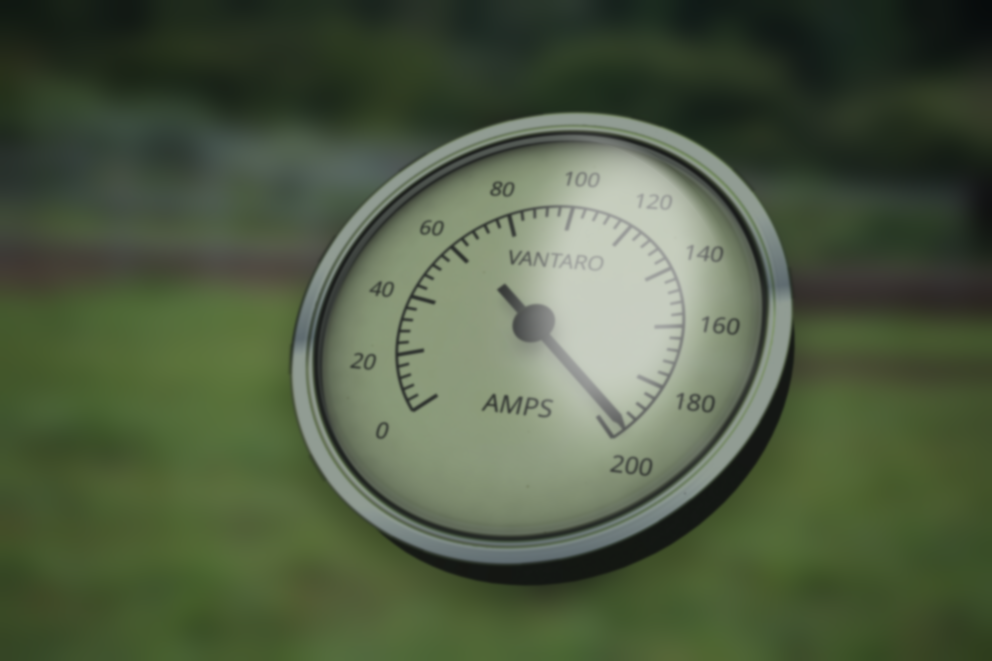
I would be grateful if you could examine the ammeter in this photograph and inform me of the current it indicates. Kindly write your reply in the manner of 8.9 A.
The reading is 196 A
